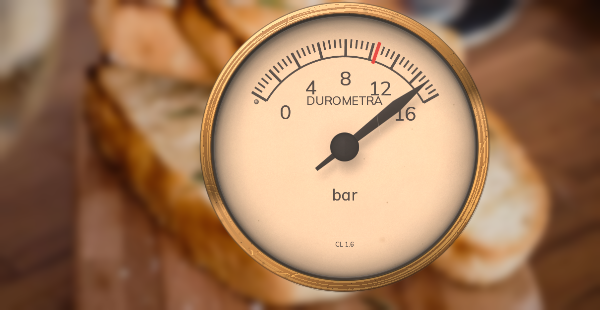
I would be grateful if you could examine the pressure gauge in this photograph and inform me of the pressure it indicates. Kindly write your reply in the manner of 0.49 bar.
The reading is 14.8 bar
